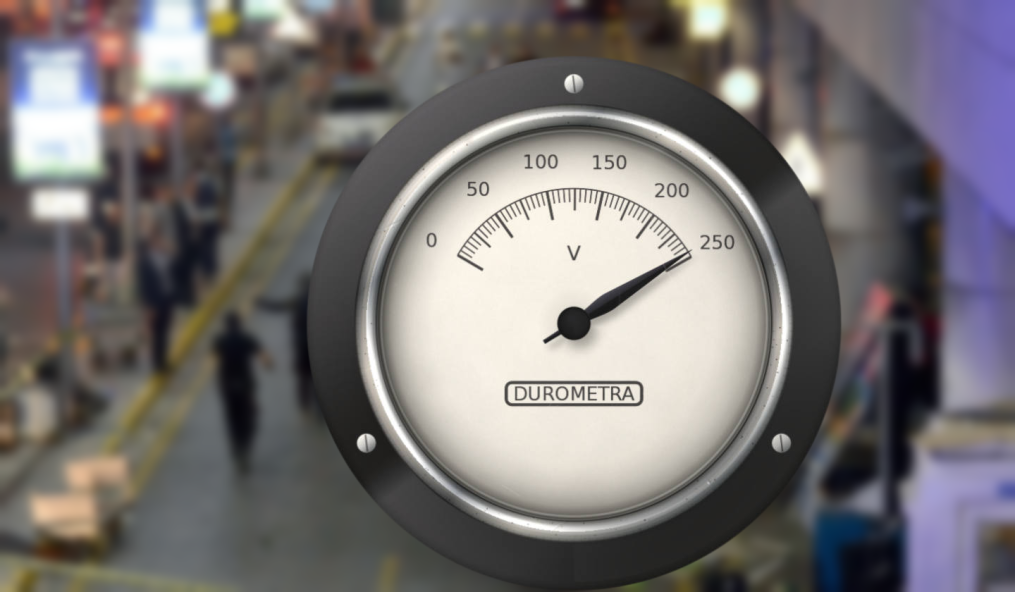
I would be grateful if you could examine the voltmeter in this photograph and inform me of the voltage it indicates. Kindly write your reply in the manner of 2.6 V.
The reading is 245 V
